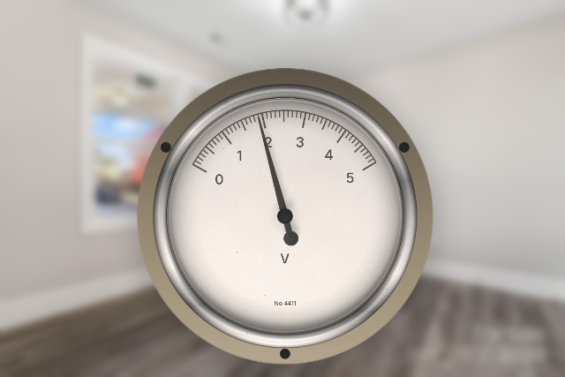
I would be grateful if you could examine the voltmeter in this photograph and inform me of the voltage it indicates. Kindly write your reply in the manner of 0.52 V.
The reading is 1.9 V
